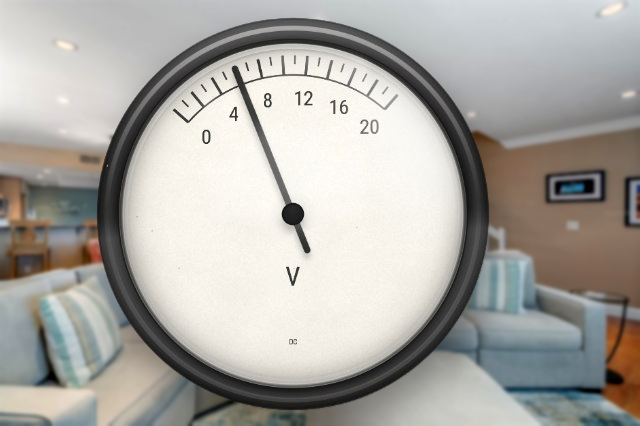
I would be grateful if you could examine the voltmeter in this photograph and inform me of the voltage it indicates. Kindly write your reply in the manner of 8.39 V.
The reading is 6 V
